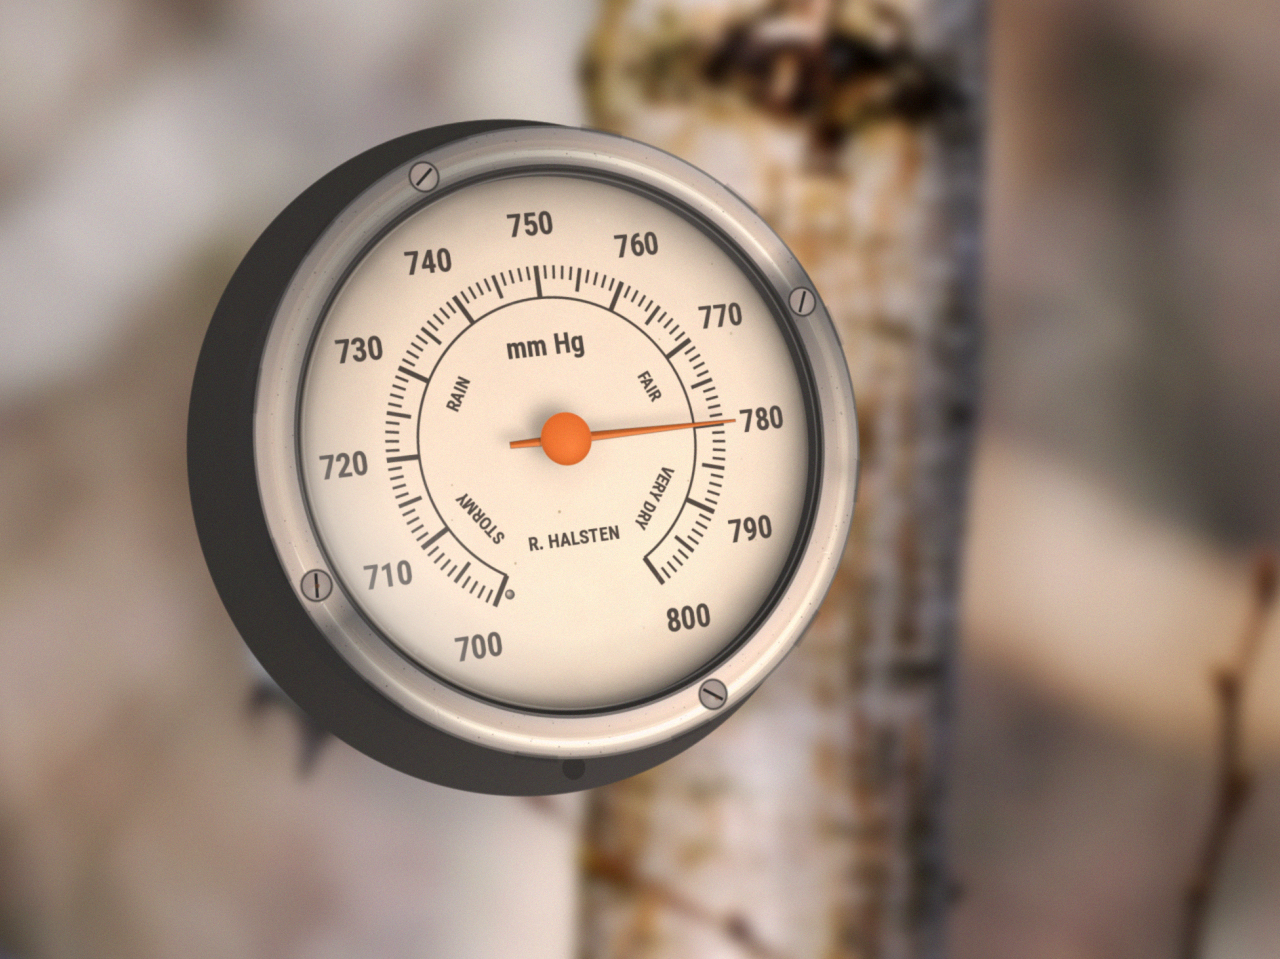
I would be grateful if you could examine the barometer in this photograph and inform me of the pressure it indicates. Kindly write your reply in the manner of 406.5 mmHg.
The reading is 780 mmHg
